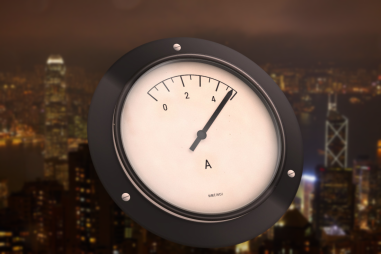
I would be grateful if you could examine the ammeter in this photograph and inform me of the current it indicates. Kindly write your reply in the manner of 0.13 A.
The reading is 4.75 A
